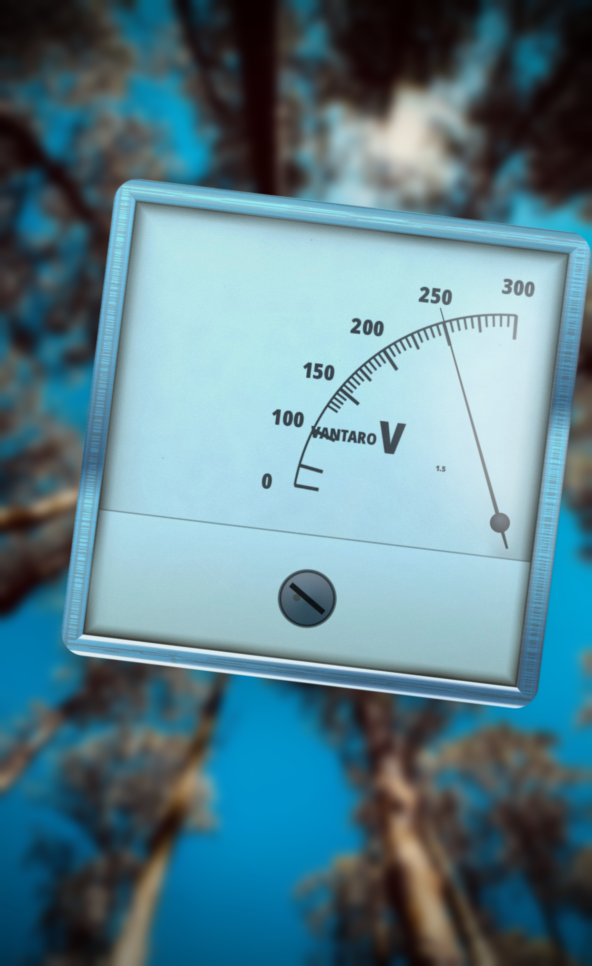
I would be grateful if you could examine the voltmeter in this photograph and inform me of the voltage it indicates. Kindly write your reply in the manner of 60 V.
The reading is 250 V
